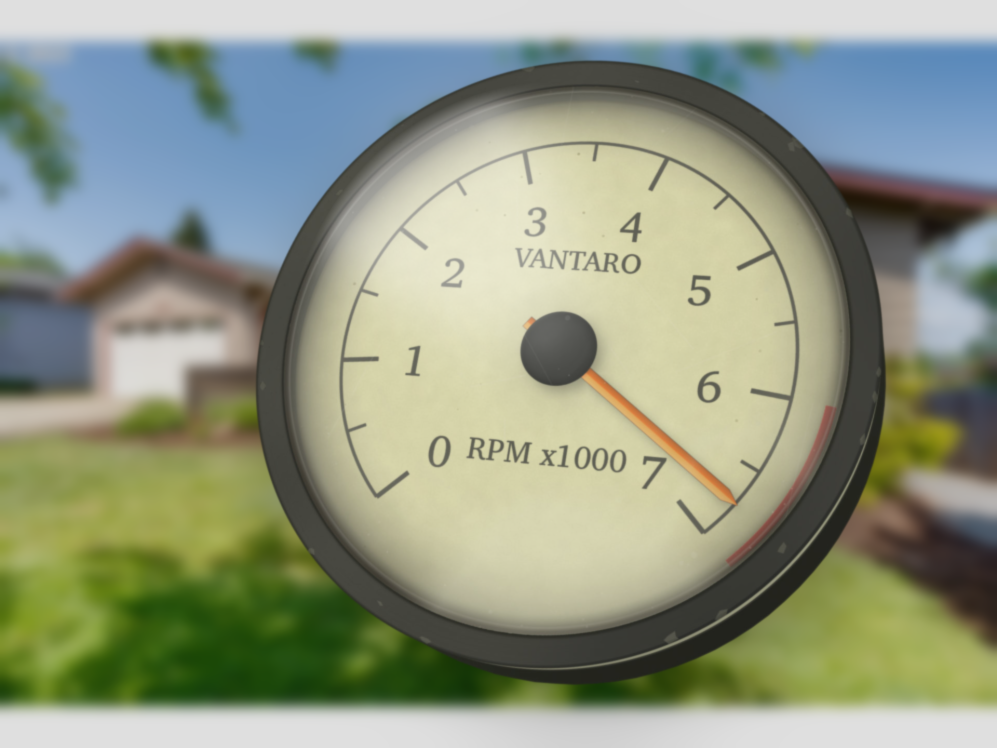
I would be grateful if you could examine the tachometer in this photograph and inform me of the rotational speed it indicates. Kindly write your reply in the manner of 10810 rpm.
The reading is 6750 rpm
